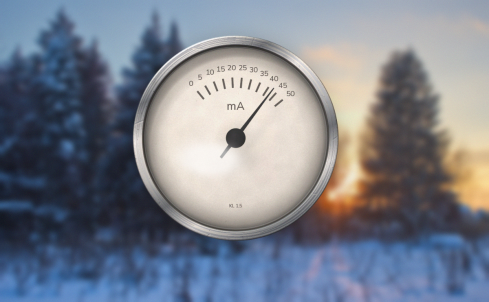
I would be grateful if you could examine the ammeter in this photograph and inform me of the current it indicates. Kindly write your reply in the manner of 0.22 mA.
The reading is 42.5 mA
